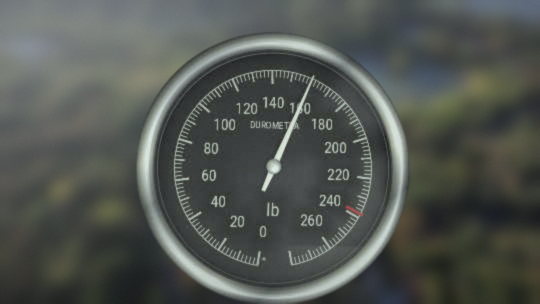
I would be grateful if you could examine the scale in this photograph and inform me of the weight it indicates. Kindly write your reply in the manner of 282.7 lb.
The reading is 160 lb
